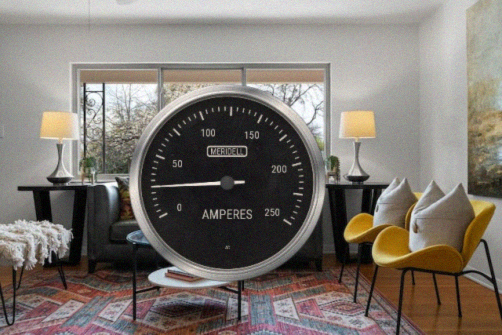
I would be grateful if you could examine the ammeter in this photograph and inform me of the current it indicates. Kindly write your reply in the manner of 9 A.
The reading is 25 A
